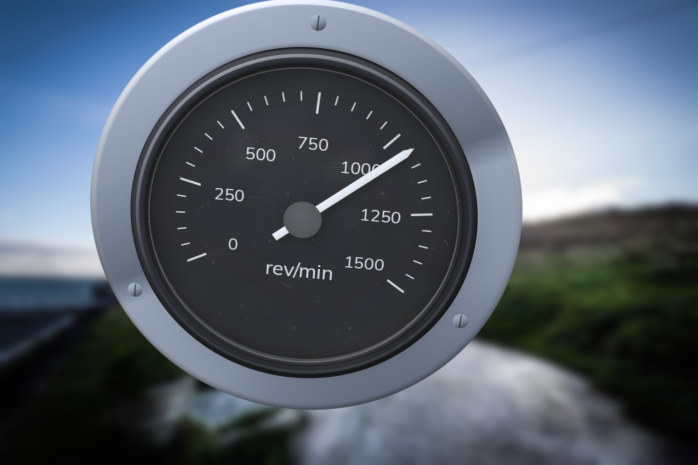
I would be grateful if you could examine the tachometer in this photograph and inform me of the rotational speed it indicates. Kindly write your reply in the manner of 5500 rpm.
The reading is 1050 rpm
